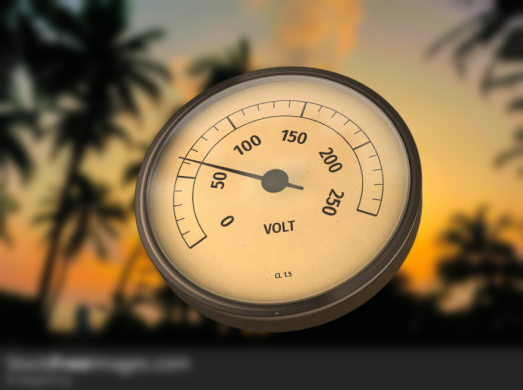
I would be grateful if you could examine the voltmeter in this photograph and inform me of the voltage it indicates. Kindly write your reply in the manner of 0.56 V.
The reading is 60 V
